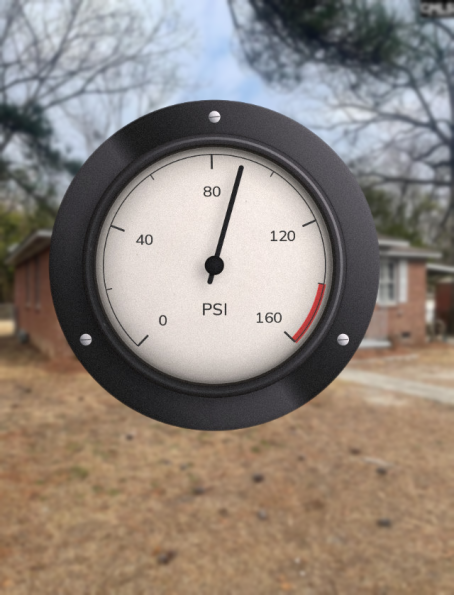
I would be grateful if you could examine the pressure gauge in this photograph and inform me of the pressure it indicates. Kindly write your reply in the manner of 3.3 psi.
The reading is 90 psi
